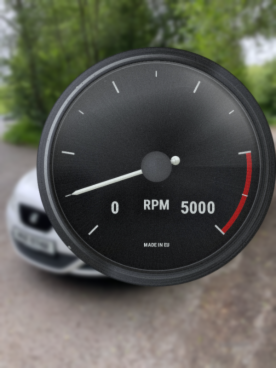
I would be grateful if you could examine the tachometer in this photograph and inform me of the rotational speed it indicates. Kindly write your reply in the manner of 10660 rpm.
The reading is 500 rpm
